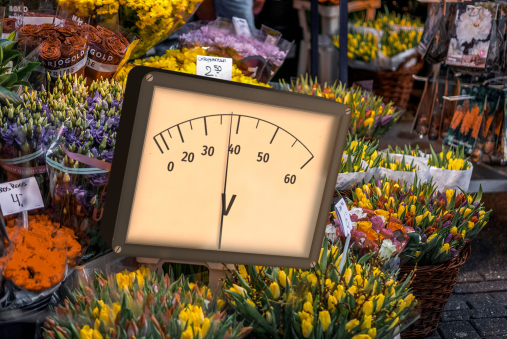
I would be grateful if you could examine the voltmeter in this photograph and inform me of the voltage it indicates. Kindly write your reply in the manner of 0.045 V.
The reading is 37.5 V
